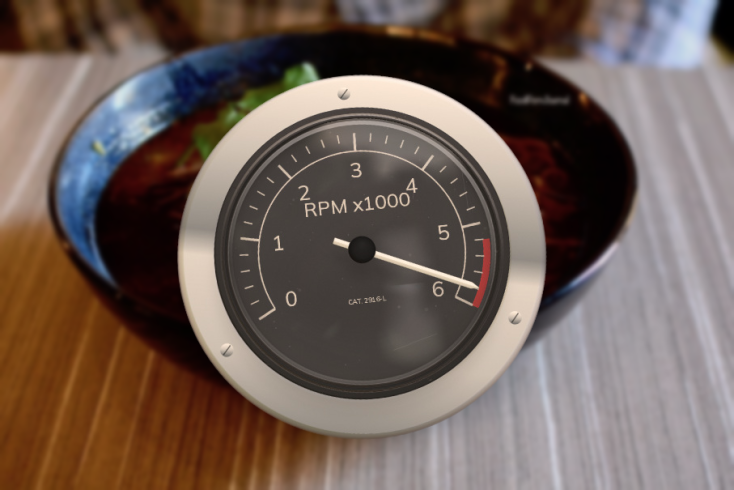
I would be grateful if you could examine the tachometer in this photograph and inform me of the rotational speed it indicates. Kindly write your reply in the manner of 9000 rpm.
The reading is 5800 rpm
